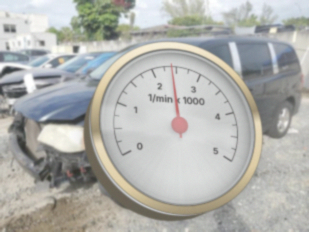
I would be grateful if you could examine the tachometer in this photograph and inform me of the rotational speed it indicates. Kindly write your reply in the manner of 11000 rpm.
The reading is 2375 rpm
